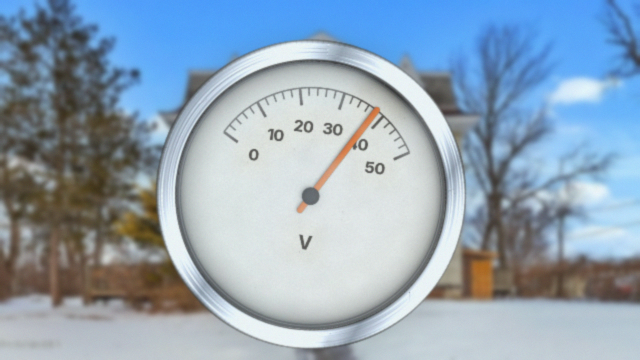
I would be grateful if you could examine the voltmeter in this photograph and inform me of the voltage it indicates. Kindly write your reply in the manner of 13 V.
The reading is 38 V
